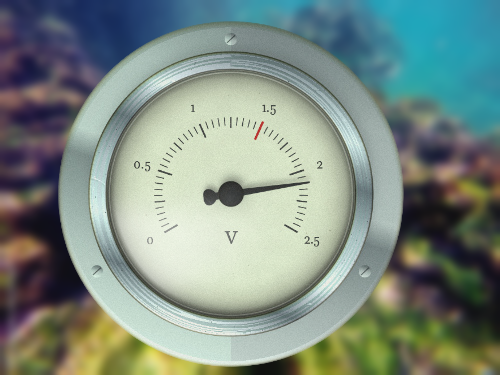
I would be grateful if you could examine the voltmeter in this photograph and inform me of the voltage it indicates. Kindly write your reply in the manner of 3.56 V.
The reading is 2.1 V
